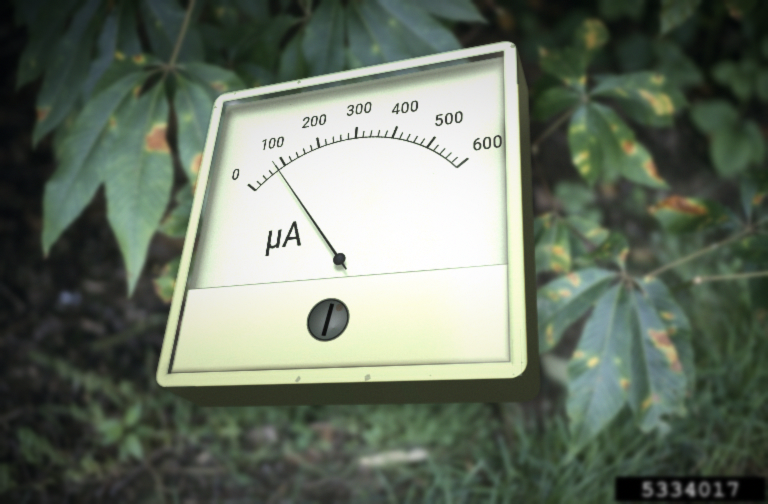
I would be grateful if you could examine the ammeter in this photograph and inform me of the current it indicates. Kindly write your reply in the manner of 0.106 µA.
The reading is 80 µA
